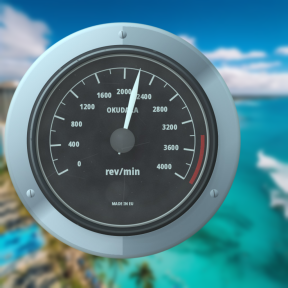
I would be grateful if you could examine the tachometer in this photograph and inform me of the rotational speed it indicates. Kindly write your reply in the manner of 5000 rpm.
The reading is 2200 rpm
